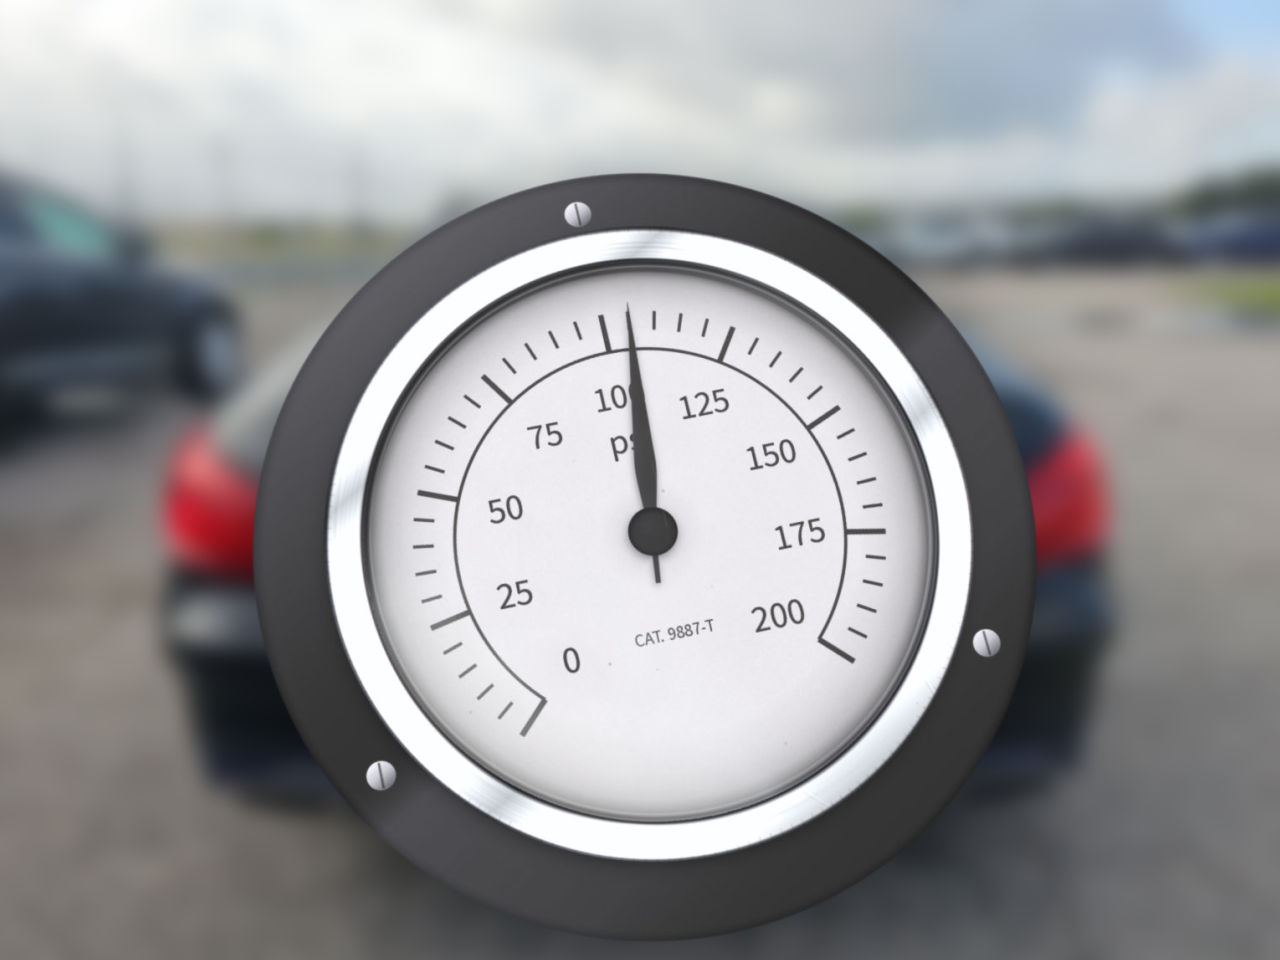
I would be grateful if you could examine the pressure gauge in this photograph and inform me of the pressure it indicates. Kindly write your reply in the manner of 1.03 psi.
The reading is 105 psi
